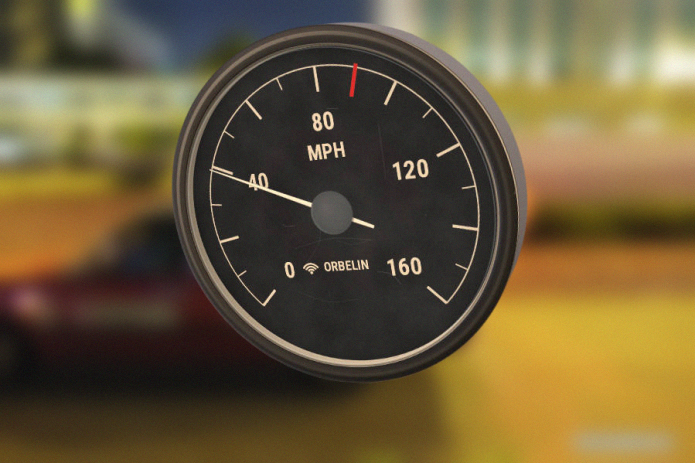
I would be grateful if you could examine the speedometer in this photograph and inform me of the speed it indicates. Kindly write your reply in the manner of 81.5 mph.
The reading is 40 mph
